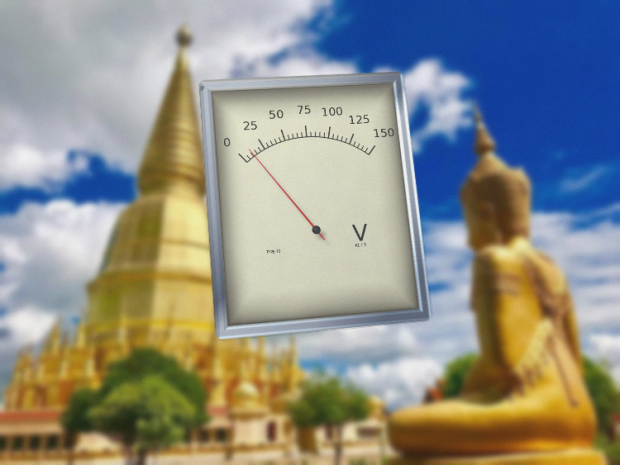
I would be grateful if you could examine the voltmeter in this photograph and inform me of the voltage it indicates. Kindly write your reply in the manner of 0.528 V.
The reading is 10 V
